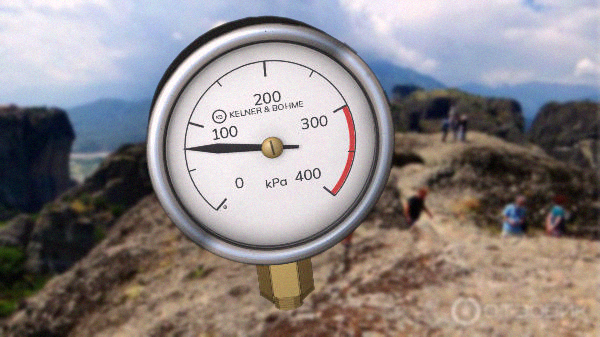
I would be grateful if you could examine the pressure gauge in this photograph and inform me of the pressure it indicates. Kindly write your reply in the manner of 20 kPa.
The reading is 75 kPa
